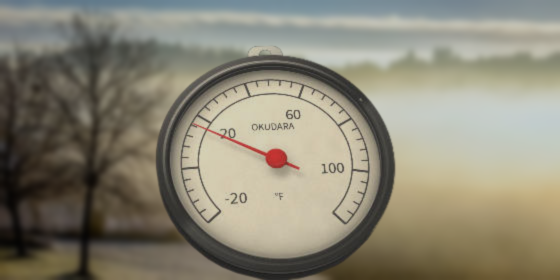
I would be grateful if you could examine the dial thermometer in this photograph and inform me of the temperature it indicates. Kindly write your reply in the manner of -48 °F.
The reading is 16 °F
